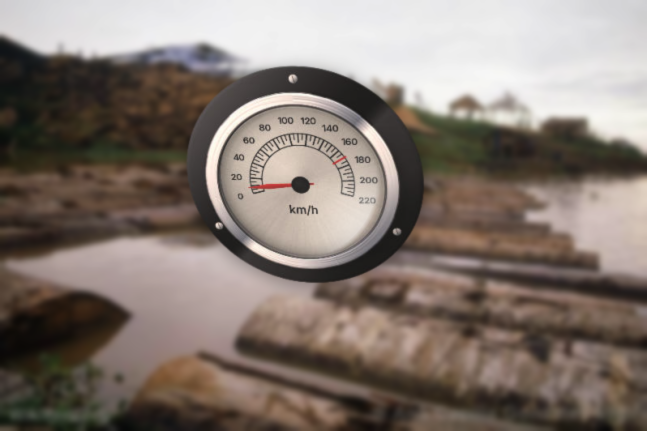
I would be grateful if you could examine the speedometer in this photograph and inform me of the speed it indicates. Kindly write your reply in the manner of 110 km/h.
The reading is 10 km/h
